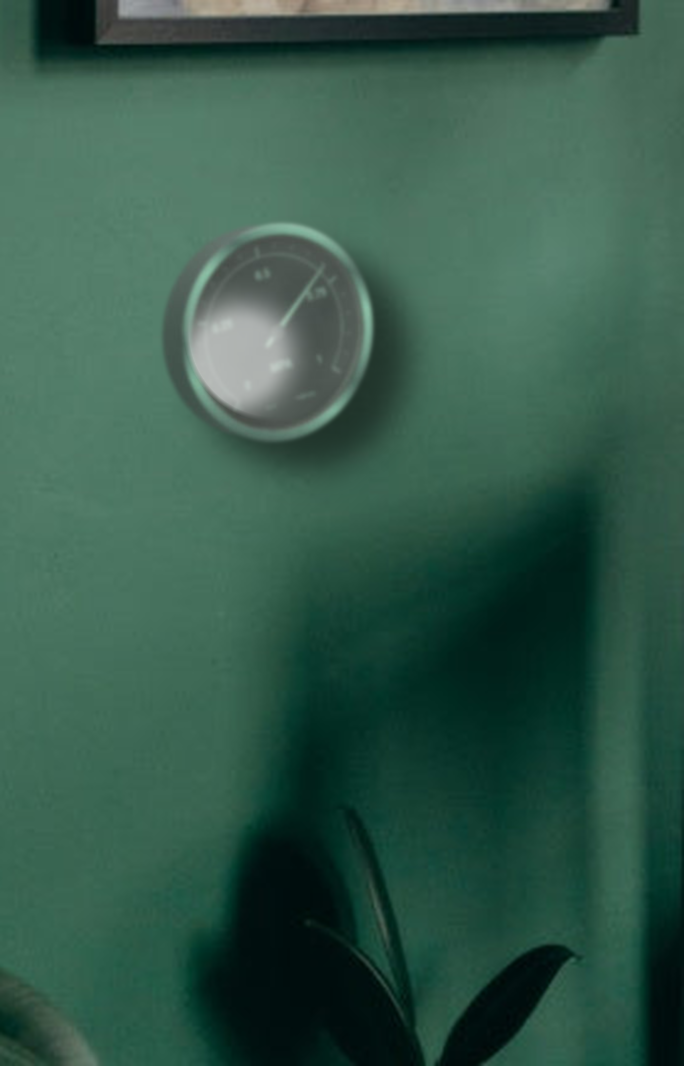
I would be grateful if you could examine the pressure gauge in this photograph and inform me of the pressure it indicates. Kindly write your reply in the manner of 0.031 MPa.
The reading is 0.7 MPa
